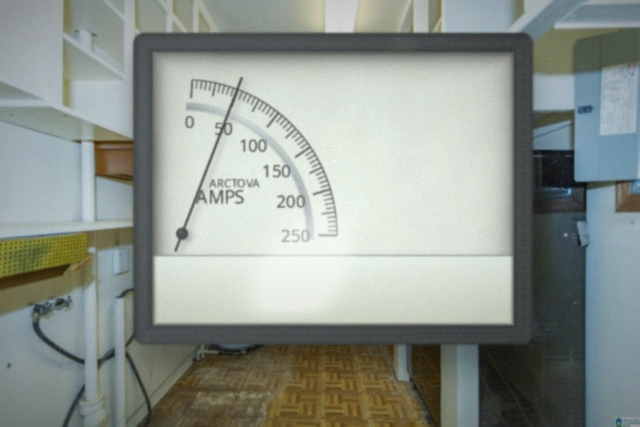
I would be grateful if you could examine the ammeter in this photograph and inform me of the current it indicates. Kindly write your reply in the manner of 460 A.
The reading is 50 A
